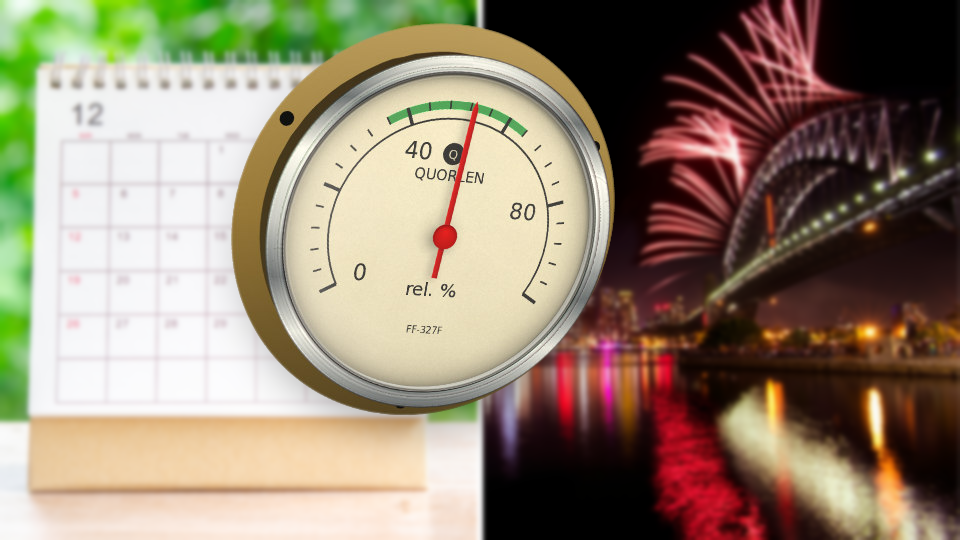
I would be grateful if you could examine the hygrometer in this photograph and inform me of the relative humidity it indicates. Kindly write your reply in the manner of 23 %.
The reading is 52 %
